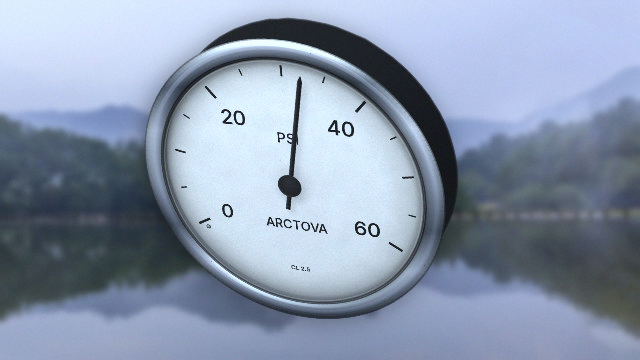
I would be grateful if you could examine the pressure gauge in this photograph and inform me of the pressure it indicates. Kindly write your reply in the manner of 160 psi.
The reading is 32.5 psi
